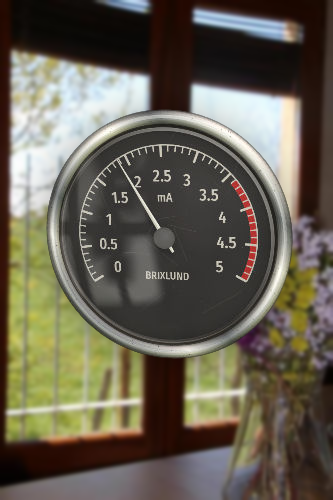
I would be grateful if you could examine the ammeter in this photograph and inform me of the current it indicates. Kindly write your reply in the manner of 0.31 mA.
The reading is 1.9 mA
